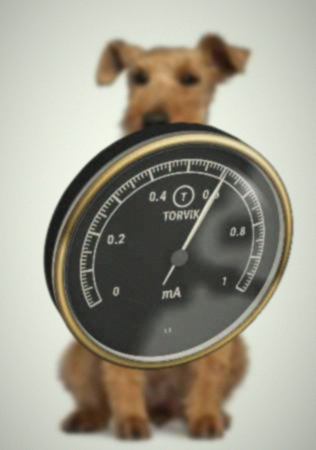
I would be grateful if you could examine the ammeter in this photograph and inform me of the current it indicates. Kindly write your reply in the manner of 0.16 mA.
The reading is 0.6 mA
